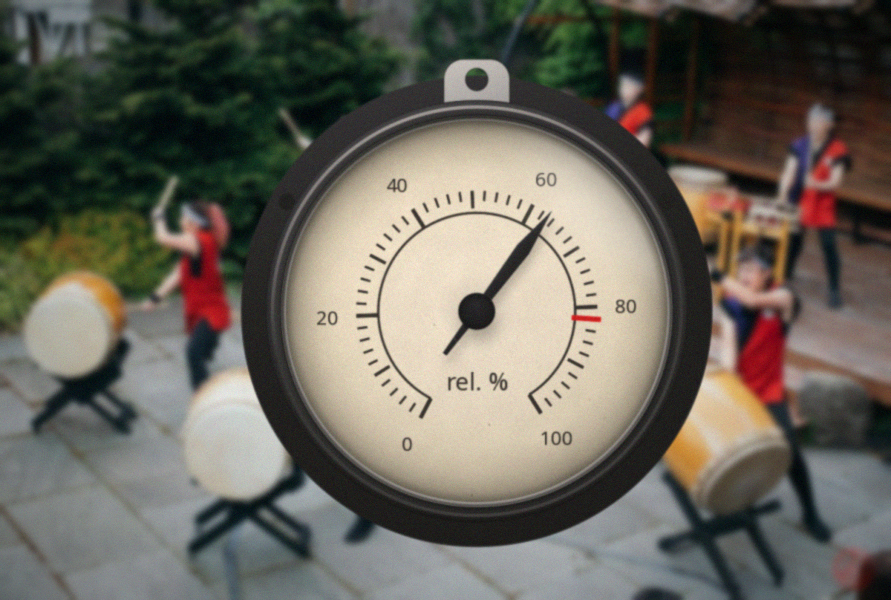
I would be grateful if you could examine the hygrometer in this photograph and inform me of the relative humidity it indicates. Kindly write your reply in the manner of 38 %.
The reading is 63 %
